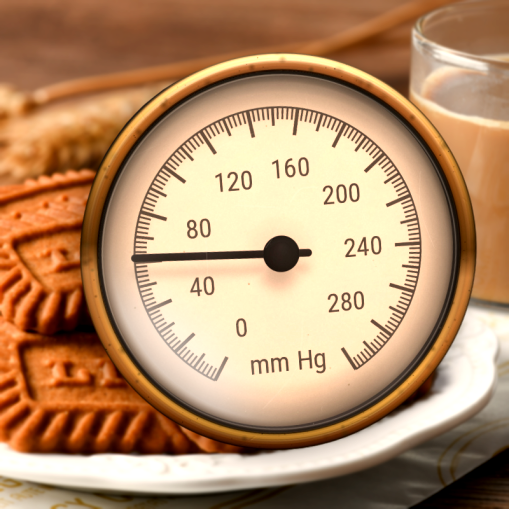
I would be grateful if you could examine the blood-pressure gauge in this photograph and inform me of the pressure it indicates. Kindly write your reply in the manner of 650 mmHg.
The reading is 62 mmHg
